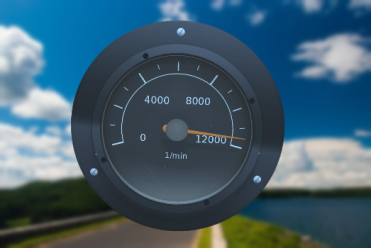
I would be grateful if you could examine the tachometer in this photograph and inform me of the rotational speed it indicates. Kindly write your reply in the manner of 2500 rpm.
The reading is 11500 rpm
